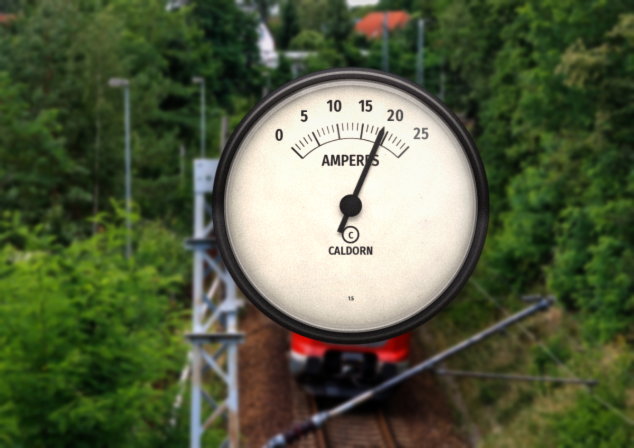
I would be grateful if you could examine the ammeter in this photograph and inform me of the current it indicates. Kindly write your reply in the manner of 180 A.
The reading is 19 A
